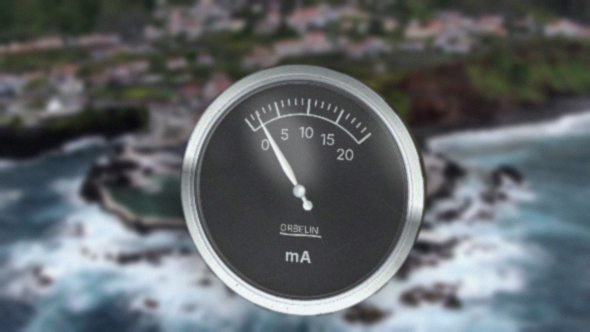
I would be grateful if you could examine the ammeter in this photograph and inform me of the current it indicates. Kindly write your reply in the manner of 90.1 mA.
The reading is 2 mA
